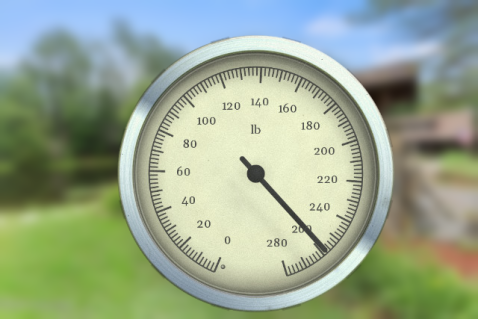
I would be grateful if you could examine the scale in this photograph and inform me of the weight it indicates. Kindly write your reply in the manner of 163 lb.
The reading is 258 lb
